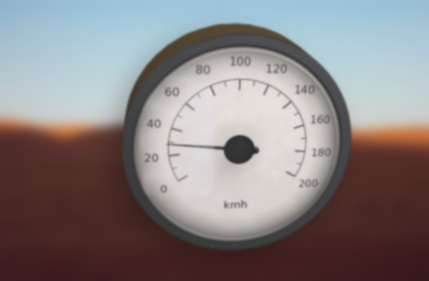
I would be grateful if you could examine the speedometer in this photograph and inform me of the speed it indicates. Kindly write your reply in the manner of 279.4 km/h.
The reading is 30 km/h
